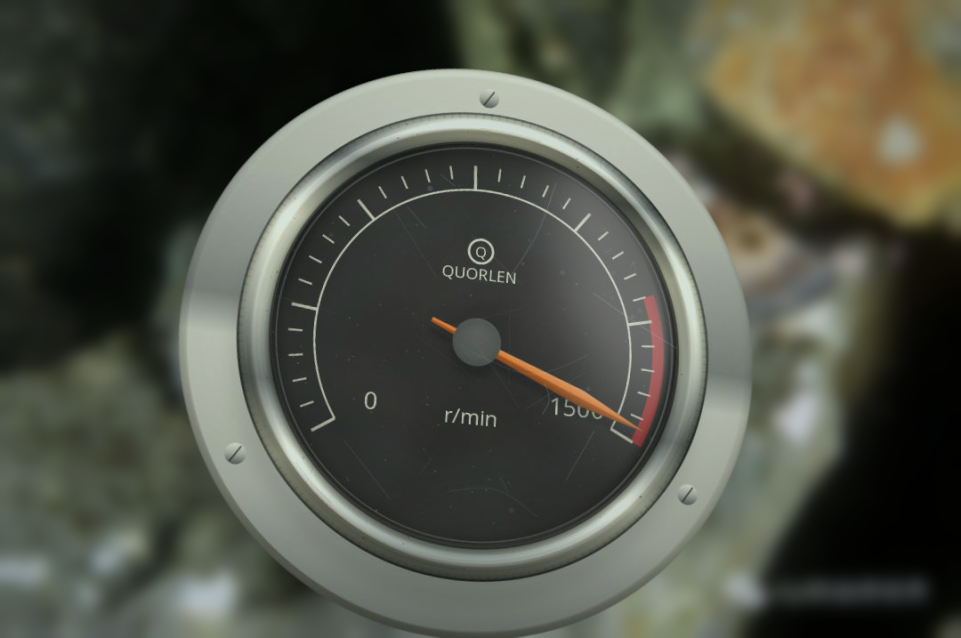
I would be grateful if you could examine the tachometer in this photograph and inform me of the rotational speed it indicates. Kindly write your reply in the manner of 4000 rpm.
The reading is 1475 rpm
